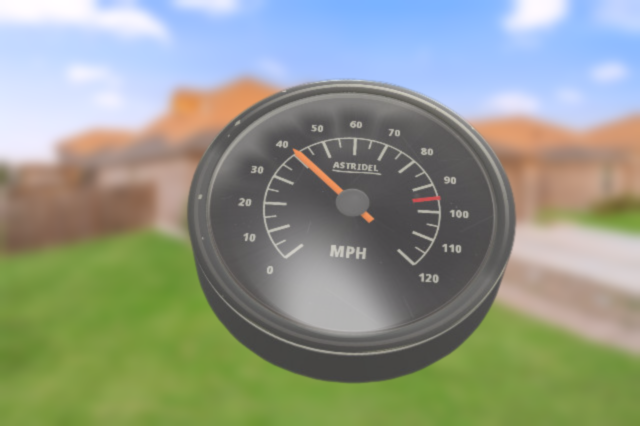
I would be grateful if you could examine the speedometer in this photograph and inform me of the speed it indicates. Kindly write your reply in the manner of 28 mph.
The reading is 40 mph
